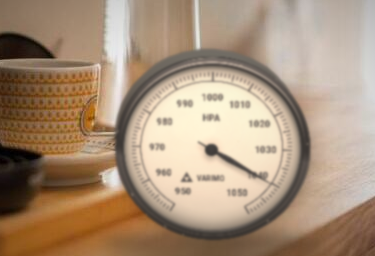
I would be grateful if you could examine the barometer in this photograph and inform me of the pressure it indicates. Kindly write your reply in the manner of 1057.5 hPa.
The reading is 1040 hPa
